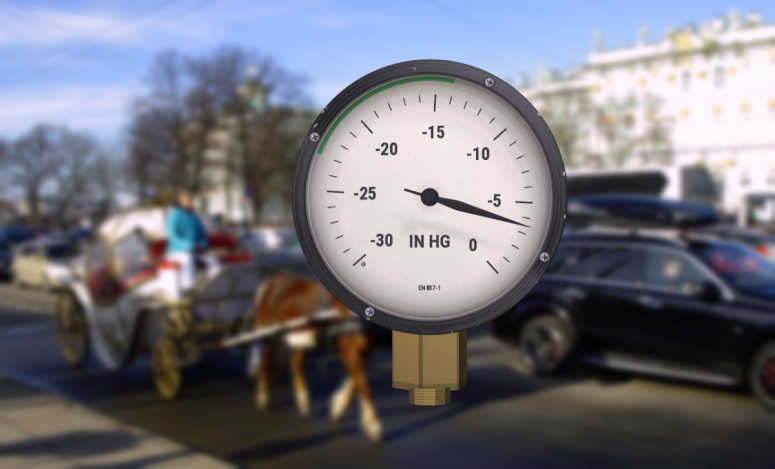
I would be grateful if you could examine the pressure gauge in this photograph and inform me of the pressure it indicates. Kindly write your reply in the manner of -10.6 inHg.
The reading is -3.5 inHg
